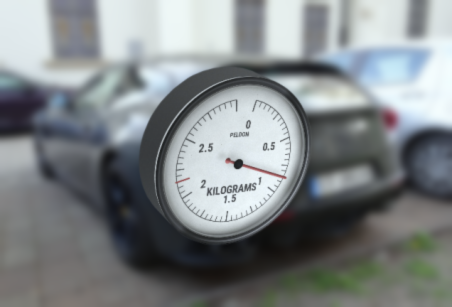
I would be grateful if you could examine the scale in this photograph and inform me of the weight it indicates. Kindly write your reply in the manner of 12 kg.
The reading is 0.85 kg
